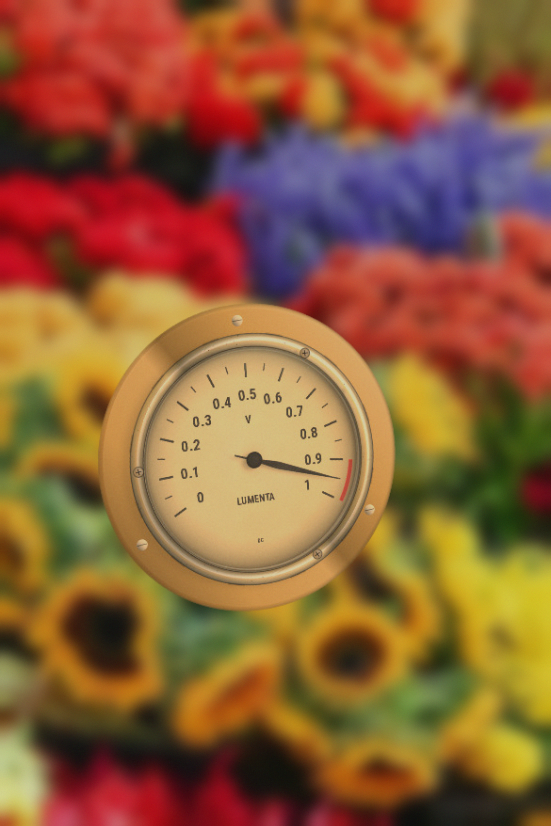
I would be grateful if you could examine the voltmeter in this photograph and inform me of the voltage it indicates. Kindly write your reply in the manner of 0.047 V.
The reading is 0.95 V
